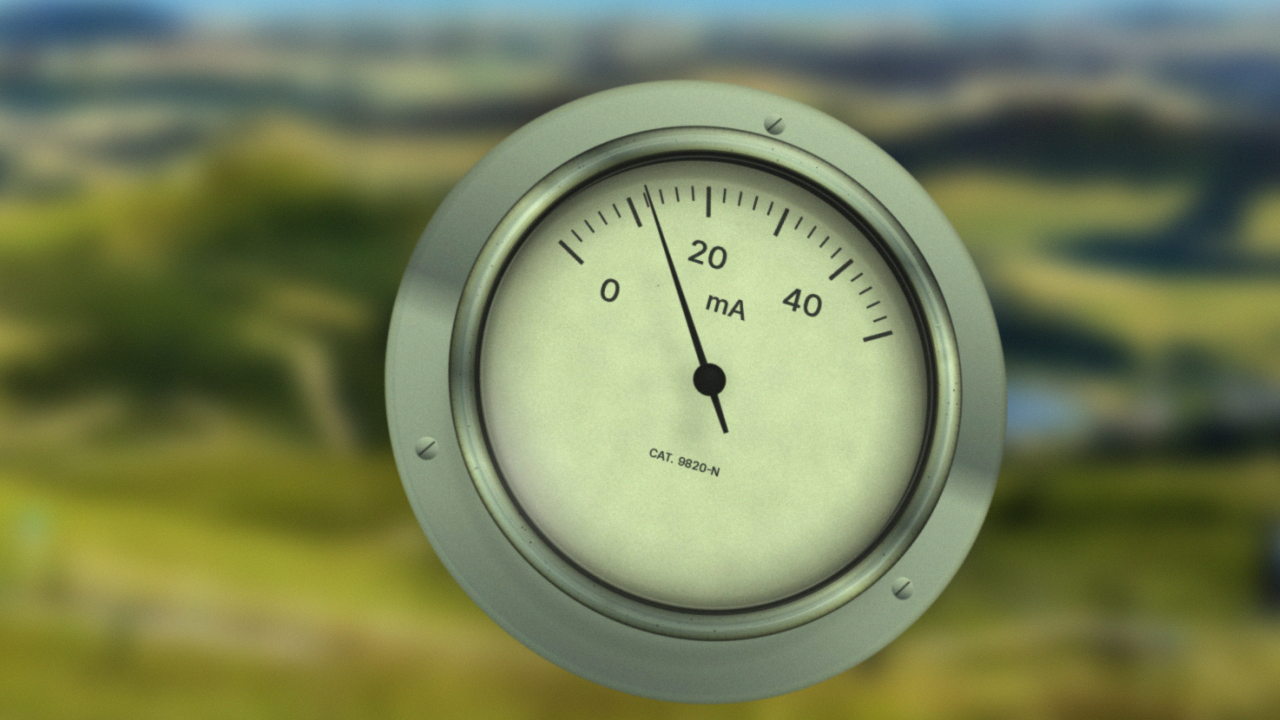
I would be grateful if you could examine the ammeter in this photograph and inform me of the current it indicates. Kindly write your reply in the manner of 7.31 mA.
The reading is 12 mA
